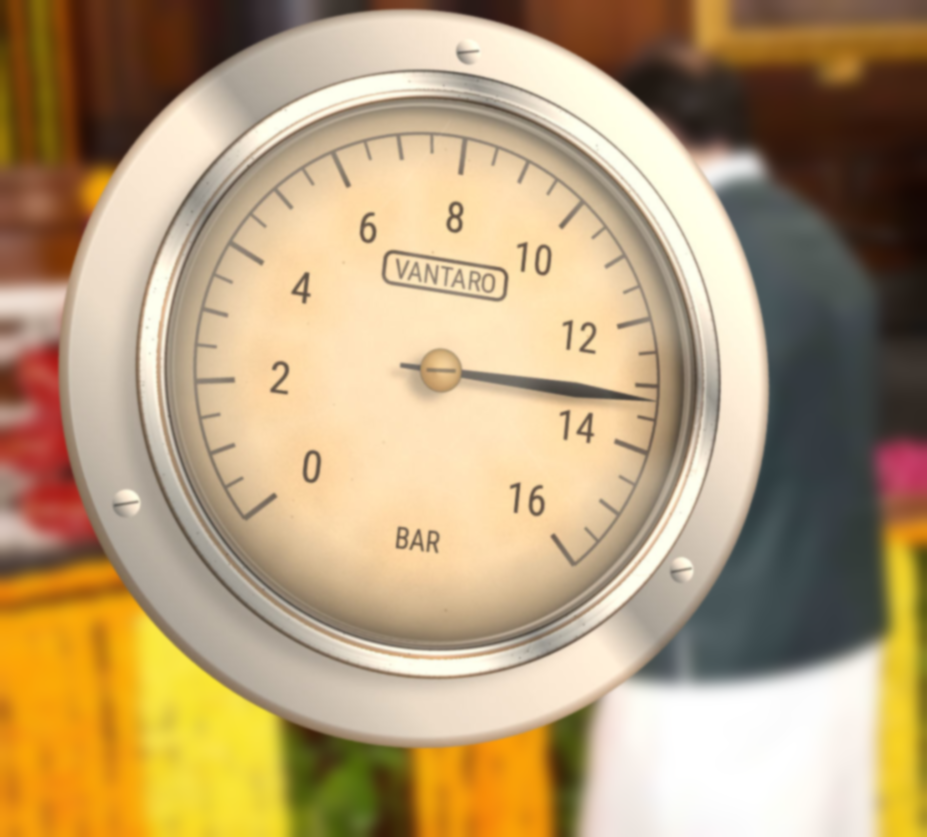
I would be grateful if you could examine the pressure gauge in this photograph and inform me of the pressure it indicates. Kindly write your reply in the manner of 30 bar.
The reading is 13.25 bar
